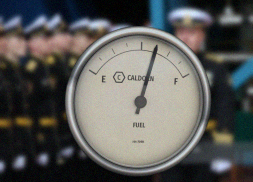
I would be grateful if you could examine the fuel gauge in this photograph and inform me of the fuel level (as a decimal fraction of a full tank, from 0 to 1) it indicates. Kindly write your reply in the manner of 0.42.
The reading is 0.625
